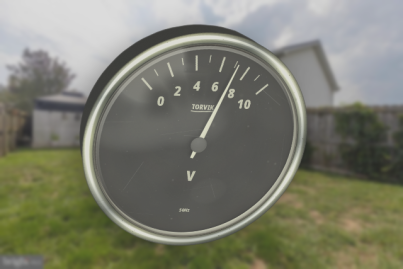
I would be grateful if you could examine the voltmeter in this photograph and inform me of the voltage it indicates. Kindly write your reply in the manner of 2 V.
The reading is 7 V
